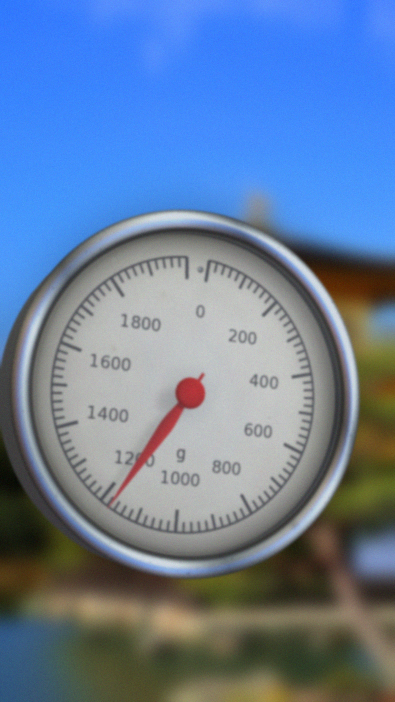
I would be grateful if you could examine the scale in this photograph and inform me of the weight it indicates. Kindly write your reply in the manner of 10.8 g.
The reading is 1180 g
